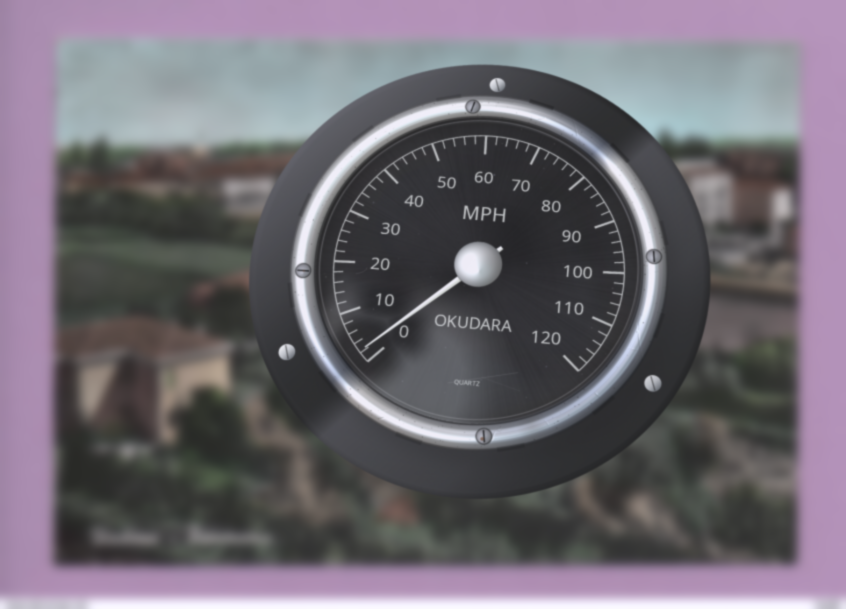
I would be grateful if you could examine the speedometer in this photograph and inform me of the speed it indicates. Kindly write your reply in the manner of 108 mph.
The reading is 2 mph
